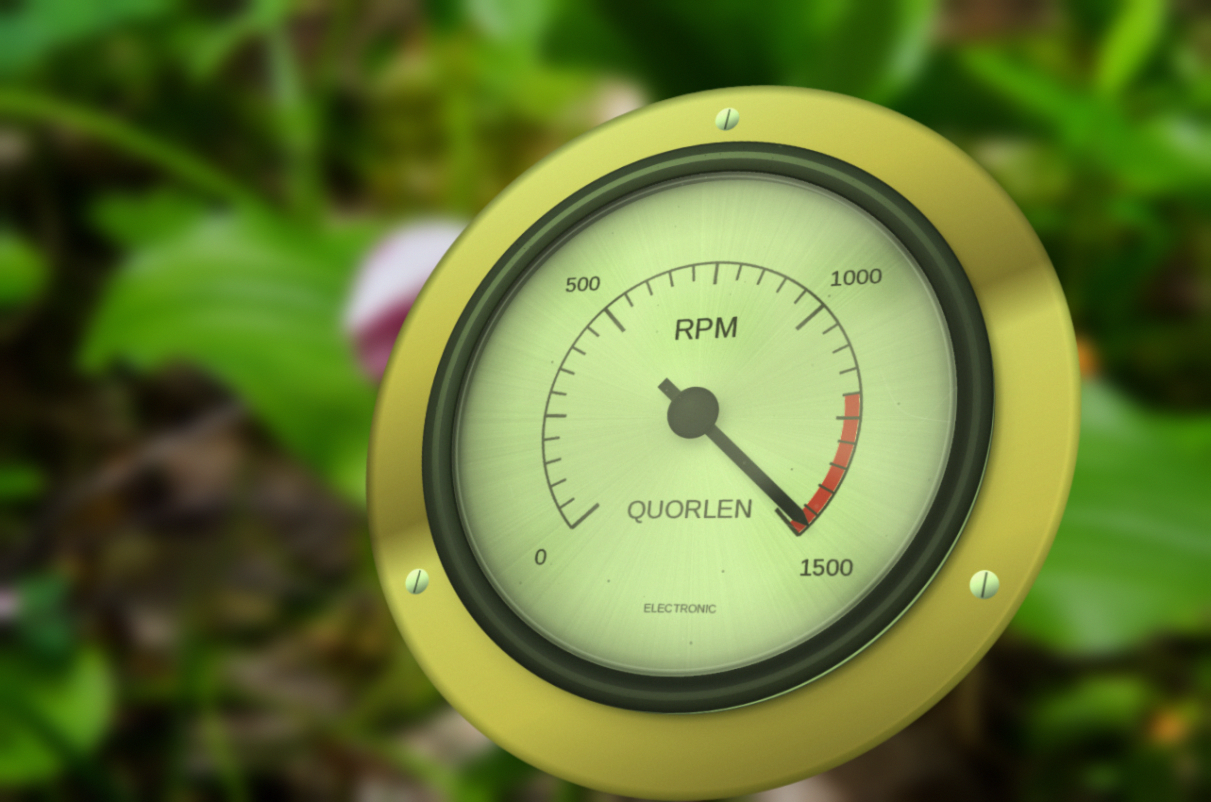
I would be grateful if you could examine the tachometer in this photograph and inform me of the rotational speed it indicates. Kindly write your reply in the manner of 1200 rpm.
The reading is 1475 rpm
